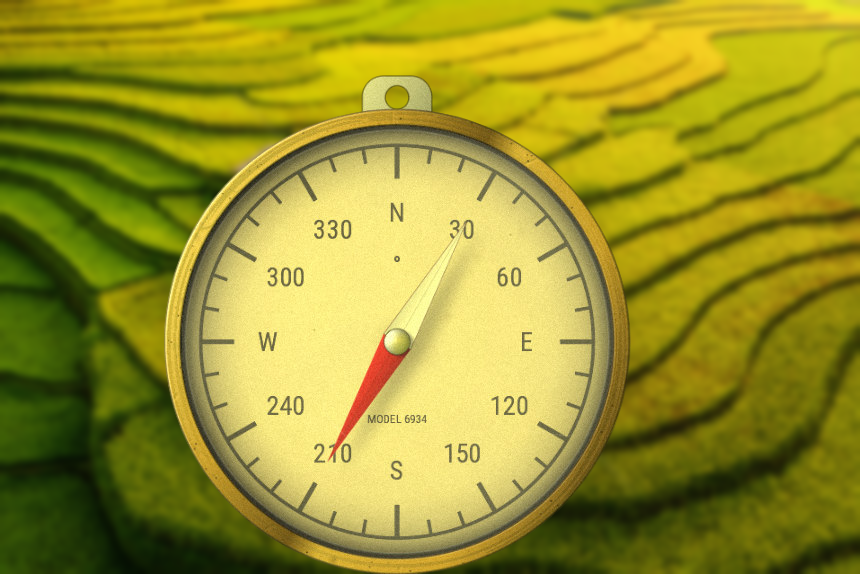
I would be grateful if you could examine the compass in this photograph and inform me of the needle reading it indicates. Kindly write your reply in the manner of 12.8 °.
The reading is 210 °
